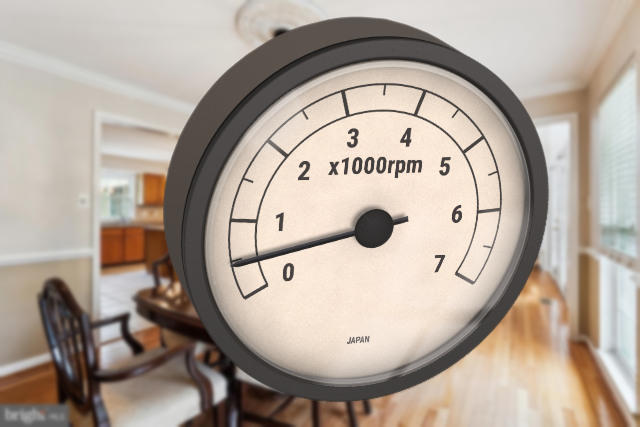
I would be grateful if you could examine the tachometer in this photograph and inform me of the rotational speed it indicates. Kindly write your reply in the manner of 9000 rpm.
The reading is 500 rpm
